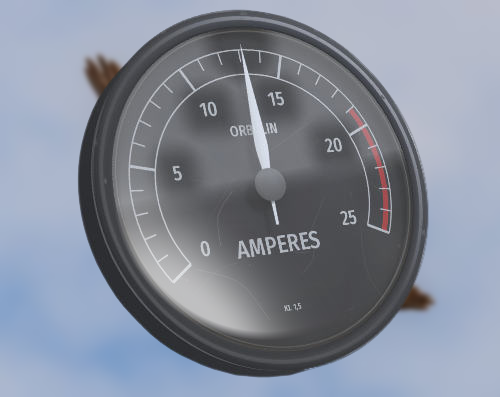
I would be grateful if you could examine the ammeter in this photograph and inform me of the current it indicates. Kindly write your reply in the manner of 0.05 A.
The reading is 13 A
